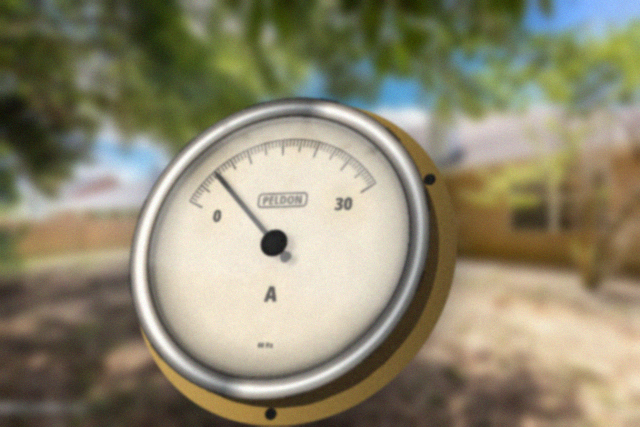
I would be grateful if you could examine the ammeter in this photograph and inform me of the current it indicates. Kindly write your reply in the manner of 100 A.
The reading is 5 A
